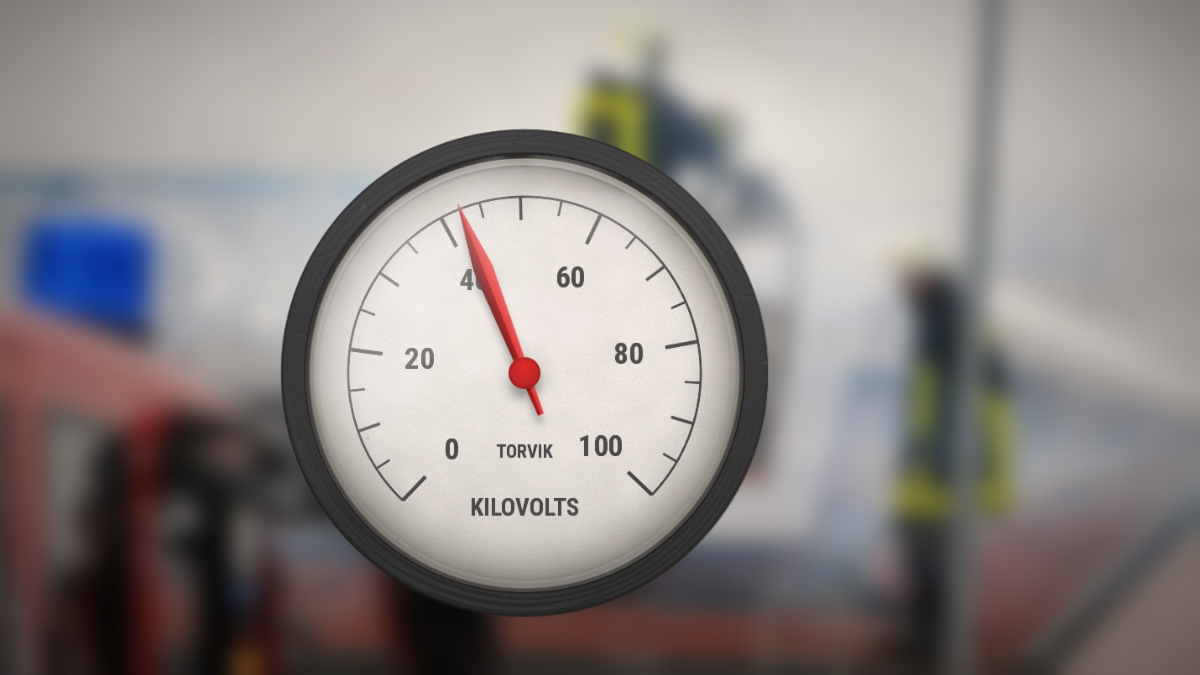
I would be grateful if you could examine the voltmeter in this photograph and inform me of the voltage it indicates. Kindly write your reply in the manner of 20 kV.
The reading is 42.5 kV
